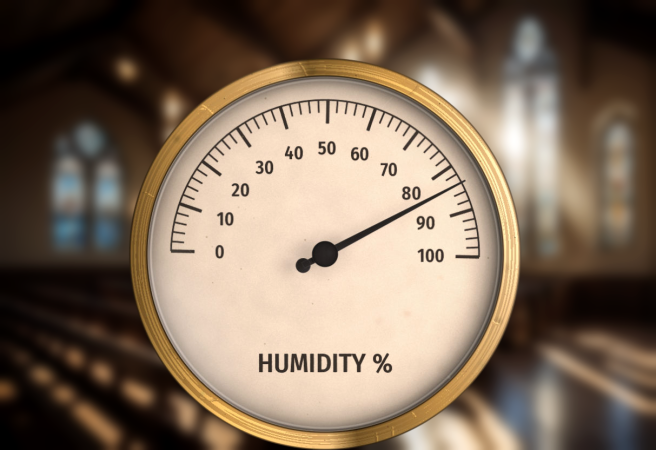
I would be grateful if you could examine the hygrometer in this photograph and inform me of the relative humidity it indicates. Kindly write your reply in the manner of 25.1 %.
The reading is 84 %
